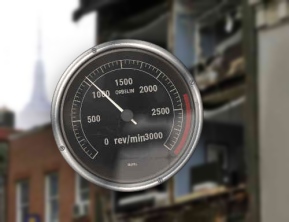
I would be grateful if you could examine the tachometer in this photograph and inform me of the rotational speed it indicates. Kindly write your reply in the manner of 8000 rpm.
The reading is 1050 rpm
